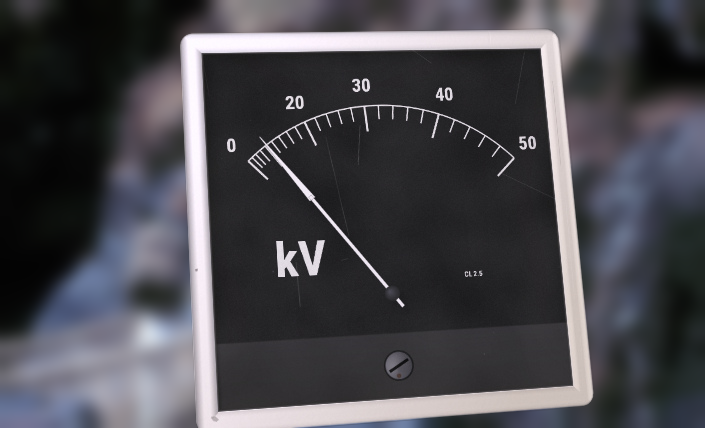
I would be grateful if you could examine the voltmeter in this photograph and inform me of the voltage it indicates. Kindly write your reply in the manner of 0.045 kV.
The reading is 10 kV
